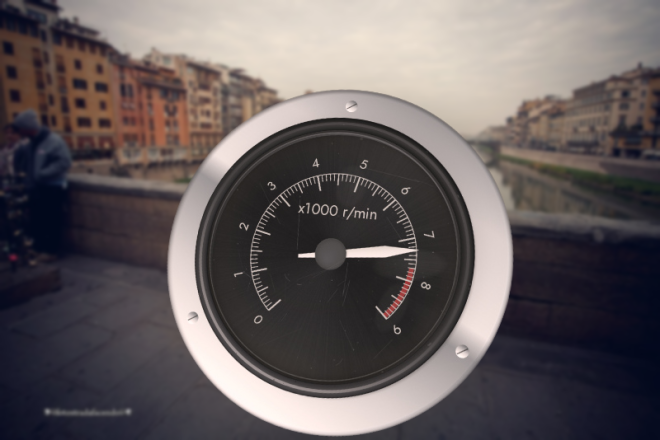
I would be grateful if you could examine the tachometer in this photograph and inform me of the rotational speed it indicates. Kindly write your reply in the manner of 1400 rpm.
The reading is 7300 rpm
